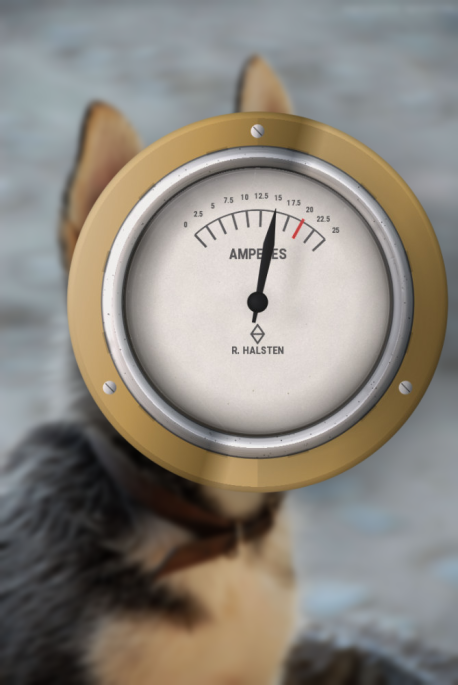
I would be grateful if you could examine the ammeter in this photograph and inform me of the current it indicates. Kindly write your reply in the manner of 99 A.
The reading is 15 A
